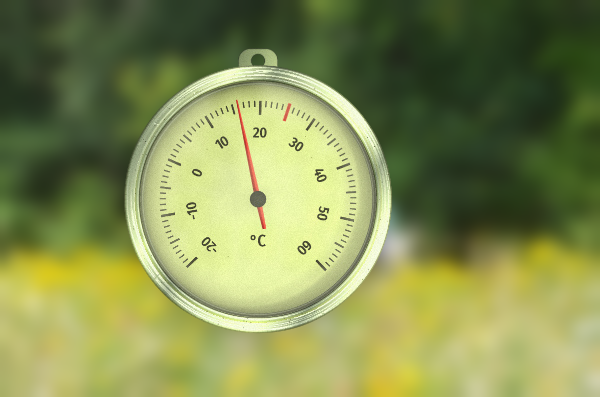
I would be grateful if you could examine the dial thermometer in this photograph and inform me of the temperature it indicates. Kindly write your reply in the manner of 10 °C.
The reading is 16 °C
